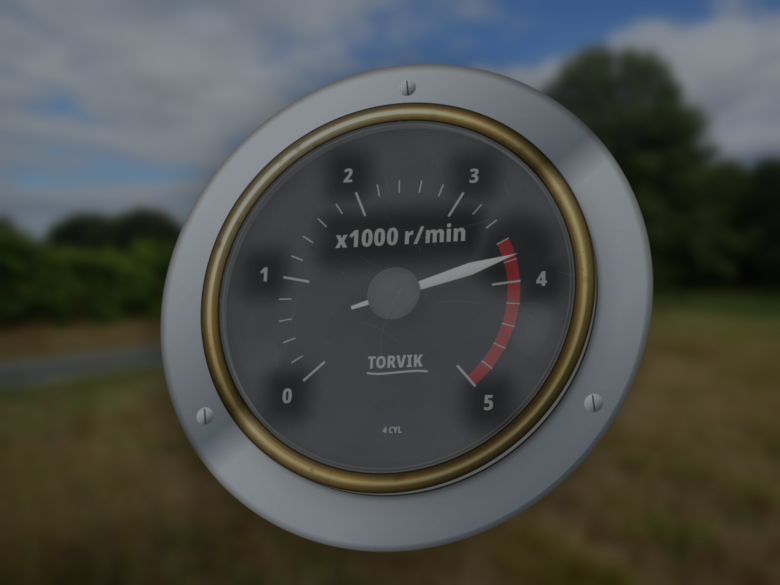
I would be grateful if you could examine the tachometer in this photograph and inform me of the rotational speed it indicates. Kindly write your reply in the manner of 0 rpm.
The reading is 3800 rpm
